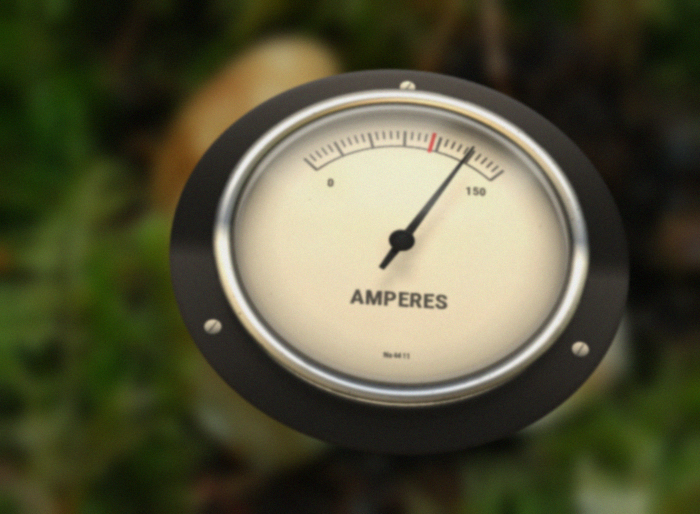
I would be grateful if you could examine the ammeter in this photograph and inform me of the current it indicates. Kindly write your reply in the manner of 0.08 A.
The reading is 125 A
